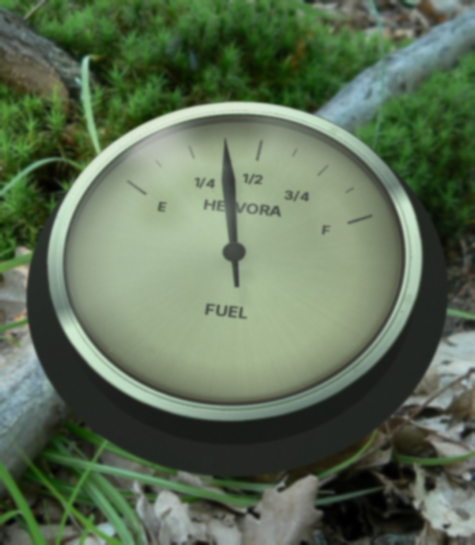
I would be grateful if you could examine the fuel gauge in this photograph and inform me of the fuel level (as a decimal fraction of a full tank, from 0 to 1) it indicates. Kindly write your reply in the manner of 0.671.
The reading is 0.375
